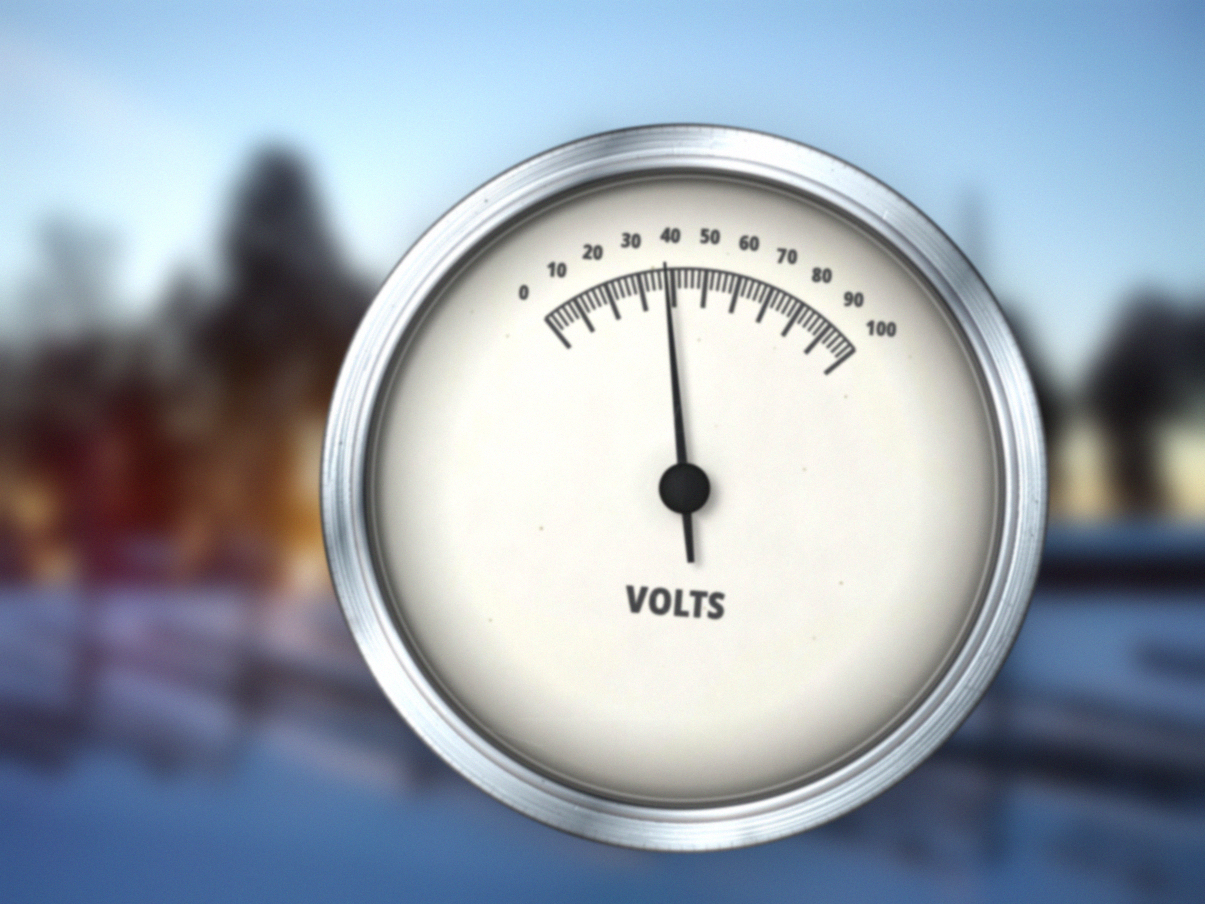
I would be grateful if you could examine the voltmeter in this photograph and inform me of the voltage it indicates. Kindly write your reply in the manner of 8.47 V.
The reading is 38 V
